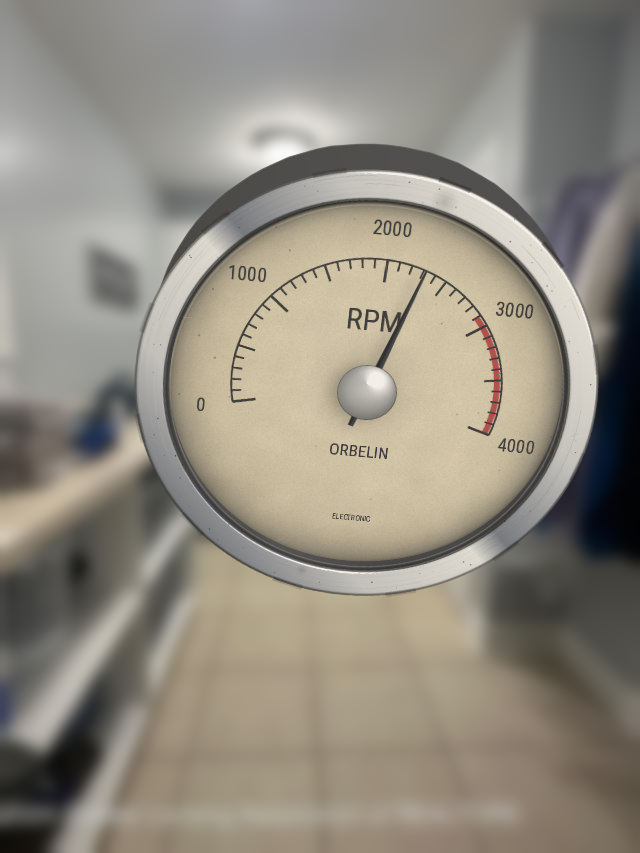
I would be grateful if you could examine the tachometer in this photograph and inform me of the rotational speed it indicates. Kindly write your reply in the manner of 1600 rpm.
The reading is 2300 rpm
